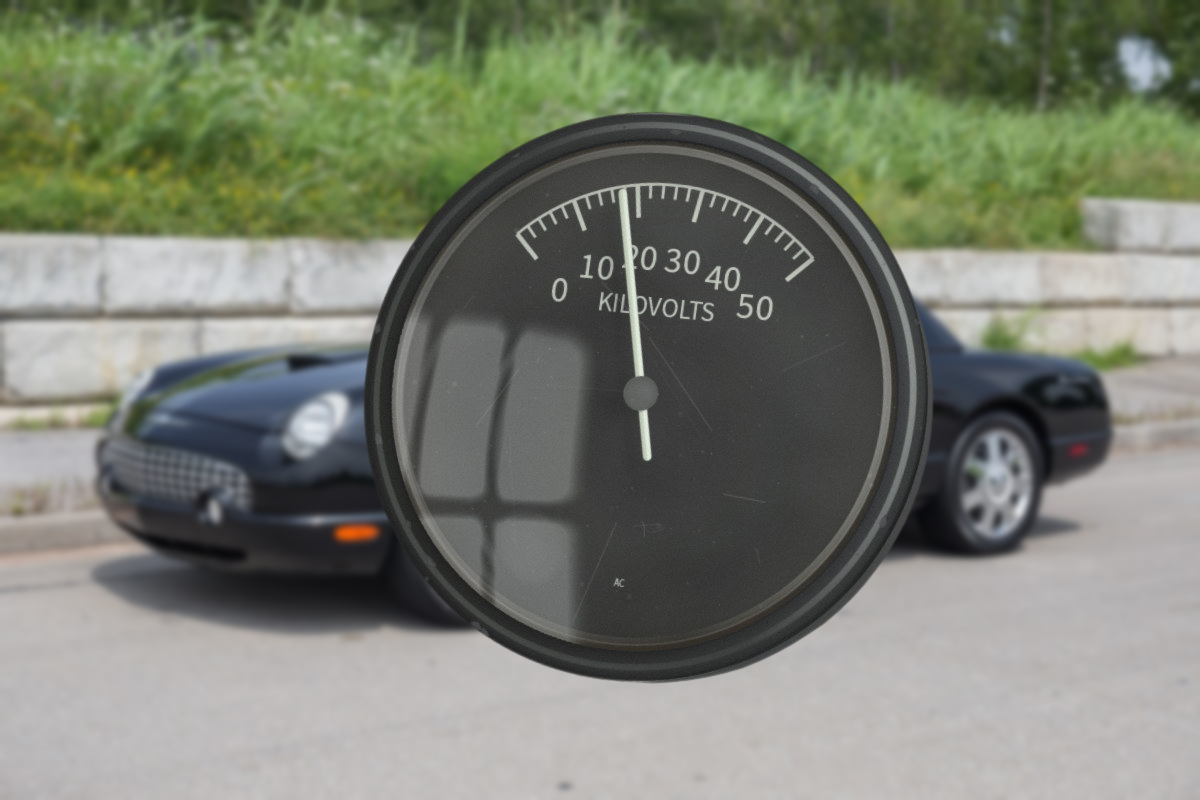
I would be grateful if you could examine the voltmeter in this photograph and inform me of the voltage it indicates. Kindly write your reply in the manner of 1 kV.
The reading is 18 kV
